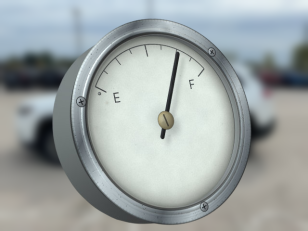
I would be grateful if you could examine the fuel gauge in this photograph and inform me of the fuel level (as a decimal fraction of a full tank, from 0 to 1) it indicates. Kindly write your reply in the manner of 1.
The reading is 0.75
